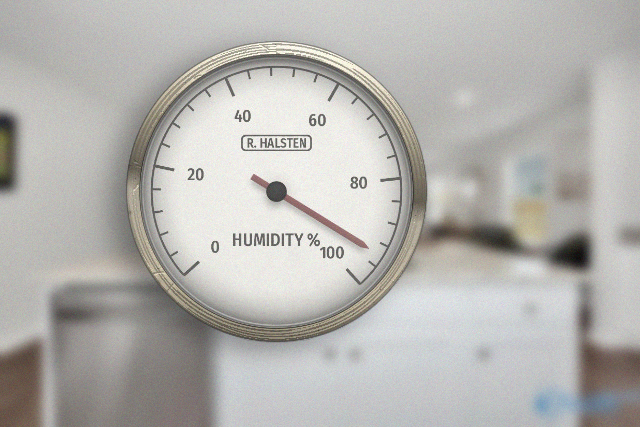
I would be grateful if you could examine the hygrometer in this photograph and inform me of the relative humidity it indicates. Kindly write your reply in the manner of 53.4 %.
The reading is 94 %
